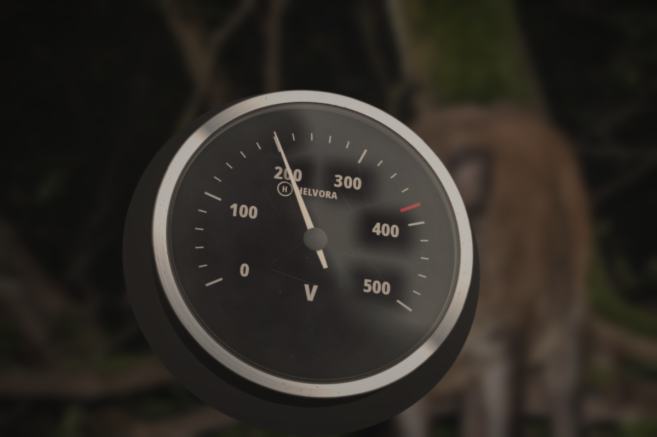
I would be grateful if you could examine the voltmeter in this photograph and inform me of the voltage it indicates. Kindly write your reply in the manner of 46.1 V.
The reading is 200 V
